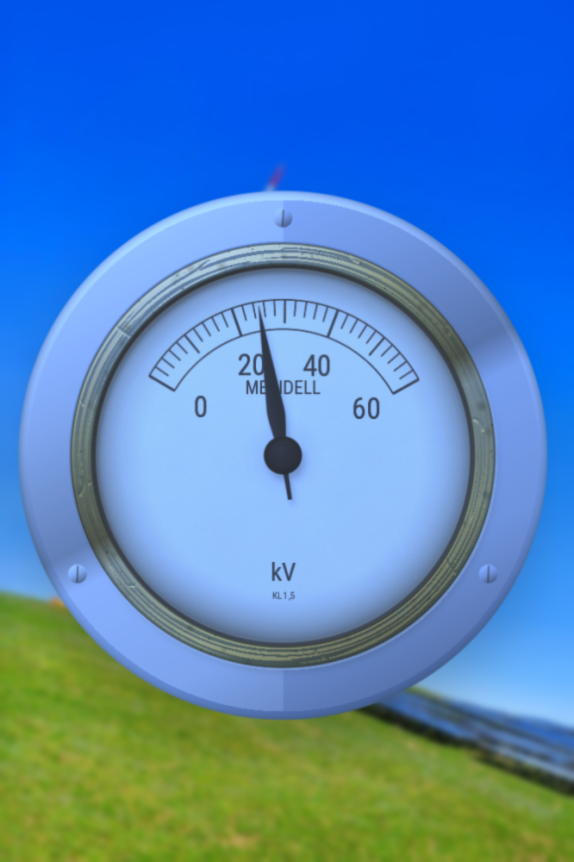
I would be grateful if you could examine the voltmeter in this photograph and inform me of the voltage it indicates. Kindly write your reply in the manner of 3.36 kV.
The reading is 25 kV
